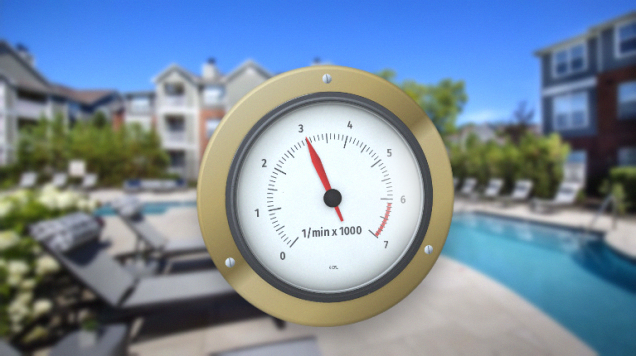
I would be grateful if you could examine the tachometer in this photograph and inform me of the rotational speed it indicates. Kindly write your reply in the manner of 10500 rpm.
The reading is 3000 rpm
